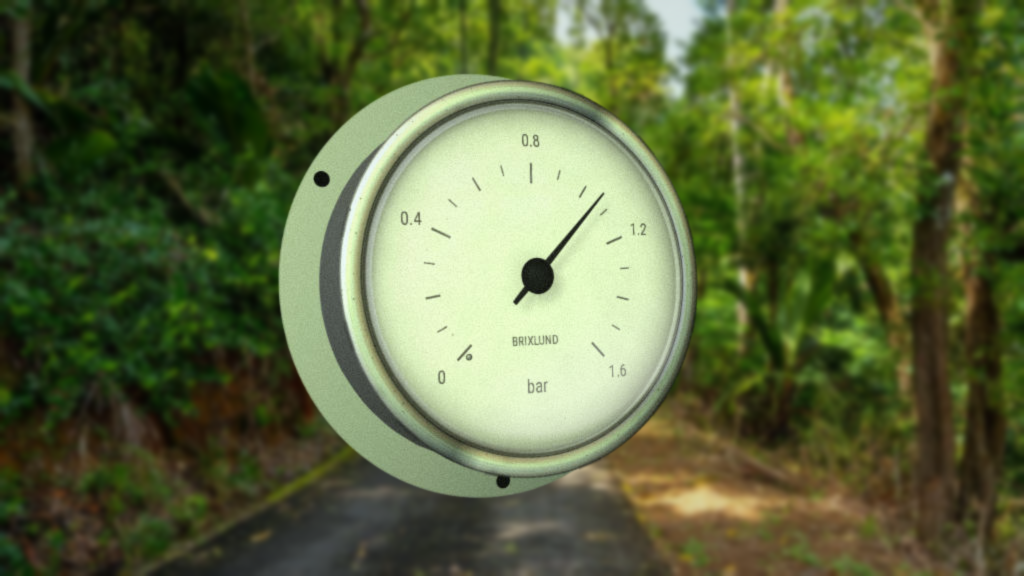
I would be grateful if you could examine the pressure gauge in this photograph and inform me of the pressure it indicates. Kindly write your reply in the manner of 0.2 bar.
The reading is 1.05 bar
